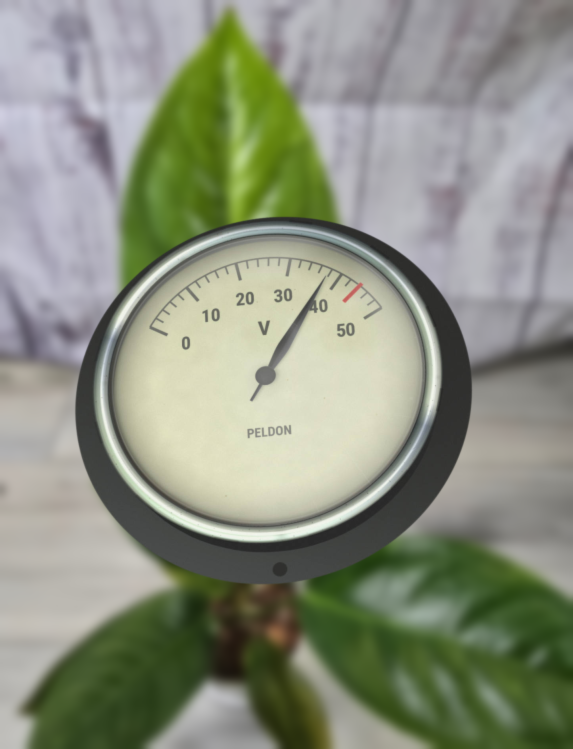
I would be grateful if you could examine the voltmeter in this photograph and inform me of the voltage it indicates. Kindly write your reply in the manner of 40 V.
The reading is 38 V
